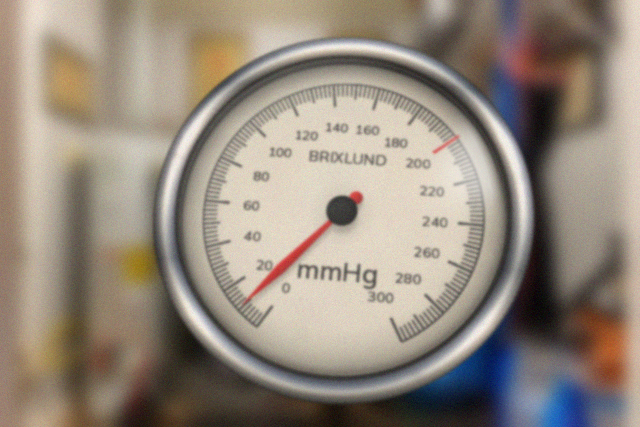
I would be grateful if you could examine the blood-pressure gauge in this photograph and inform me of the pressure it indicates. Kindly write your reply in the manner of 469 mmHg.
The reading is 10 mmHg
